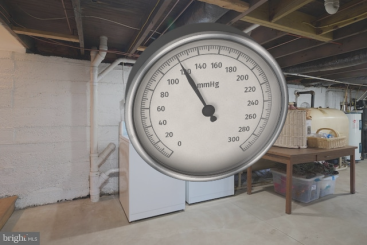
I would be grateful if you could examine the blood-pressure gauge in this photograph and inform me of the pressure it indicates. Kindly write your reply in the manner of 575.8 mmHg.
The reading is 120 mmHg
